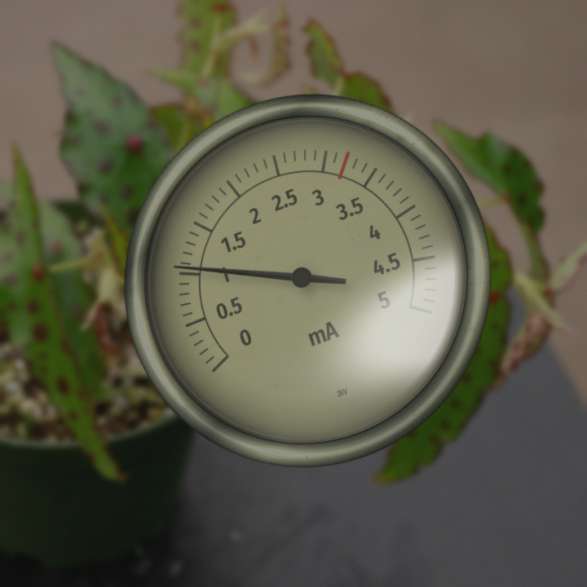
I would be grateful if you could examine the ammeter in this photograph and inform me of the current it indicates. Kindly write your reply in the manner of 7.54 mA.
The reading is 1.05 mA
